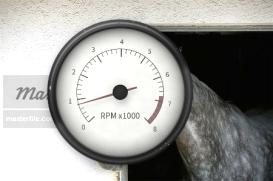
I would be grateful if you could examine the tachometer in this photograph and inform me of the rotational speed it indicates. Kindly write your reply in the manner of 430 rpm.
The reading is 800 rpm
